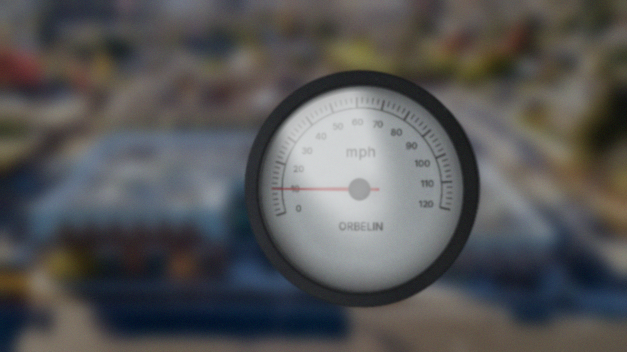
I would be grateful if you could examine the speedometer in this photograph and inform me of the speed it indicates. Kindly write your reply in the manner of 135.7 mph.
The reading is 10 mph
